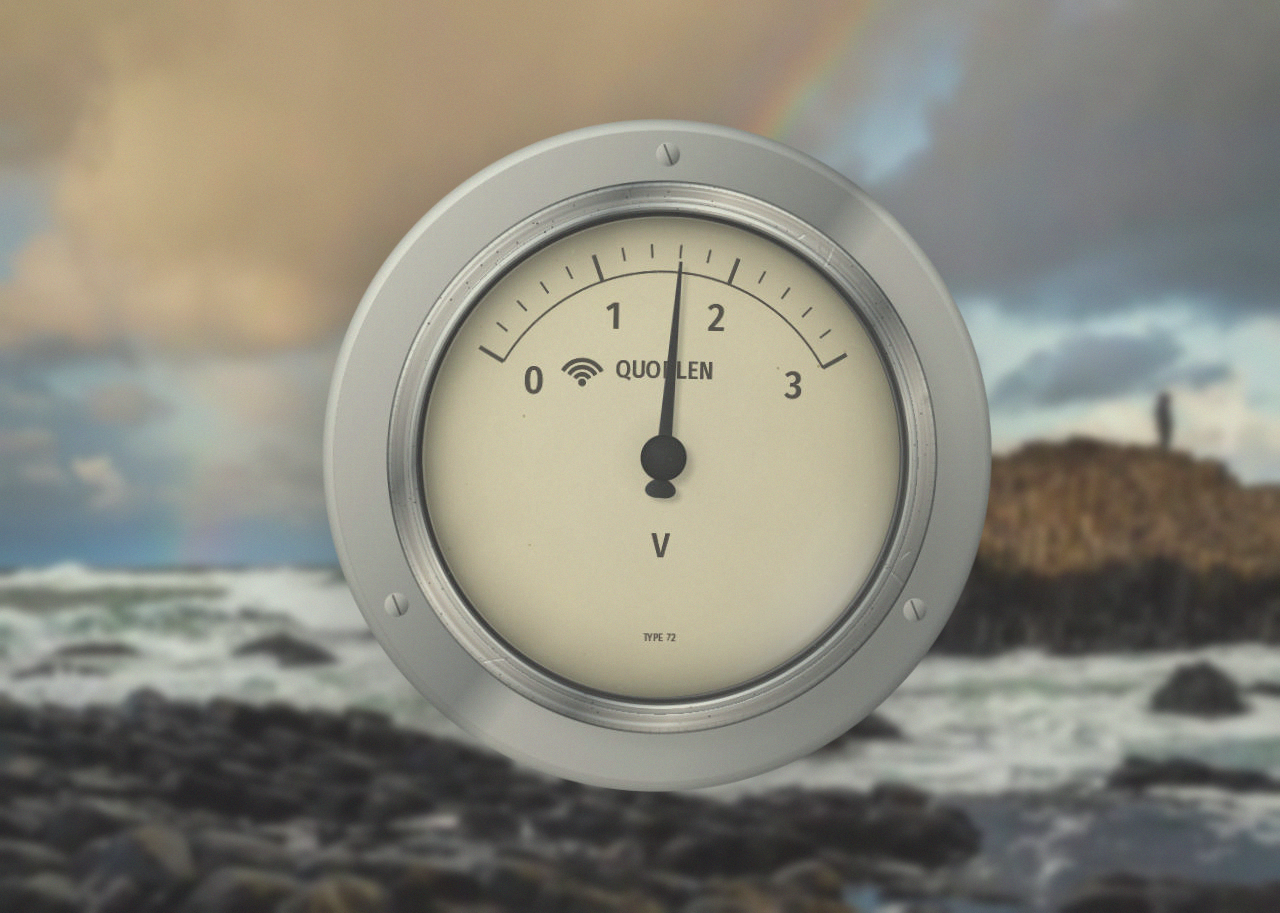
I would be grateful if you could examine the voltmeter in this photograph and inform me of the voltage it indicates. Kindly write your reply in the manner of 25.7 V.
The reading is 1.6 V
